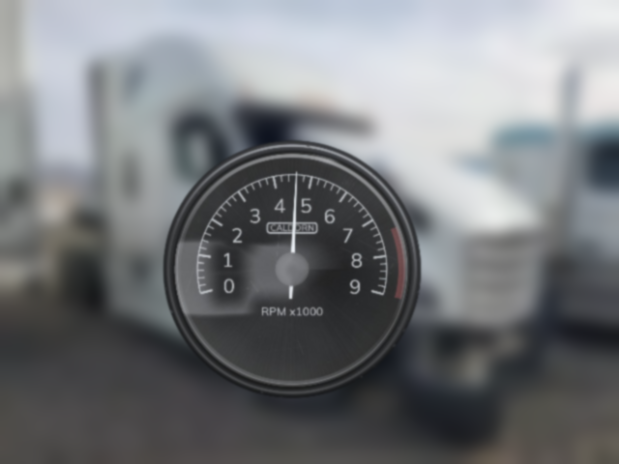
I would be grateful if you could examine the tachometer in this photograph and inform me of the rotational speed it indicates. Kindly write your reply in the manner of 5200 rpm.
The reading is 4600 rpm
